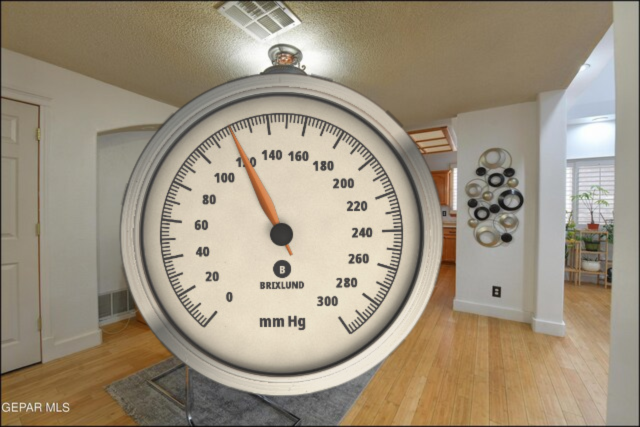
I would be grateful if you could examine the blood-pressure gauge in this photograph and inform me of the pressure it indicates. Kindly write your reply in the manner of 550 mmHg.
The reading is 120 mmHg
